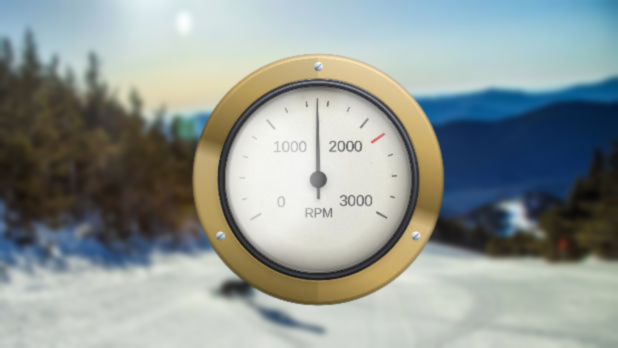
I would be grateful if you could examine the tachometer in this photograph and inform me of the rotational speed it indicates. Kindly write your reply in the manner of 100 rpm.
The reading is 1500 rpm
